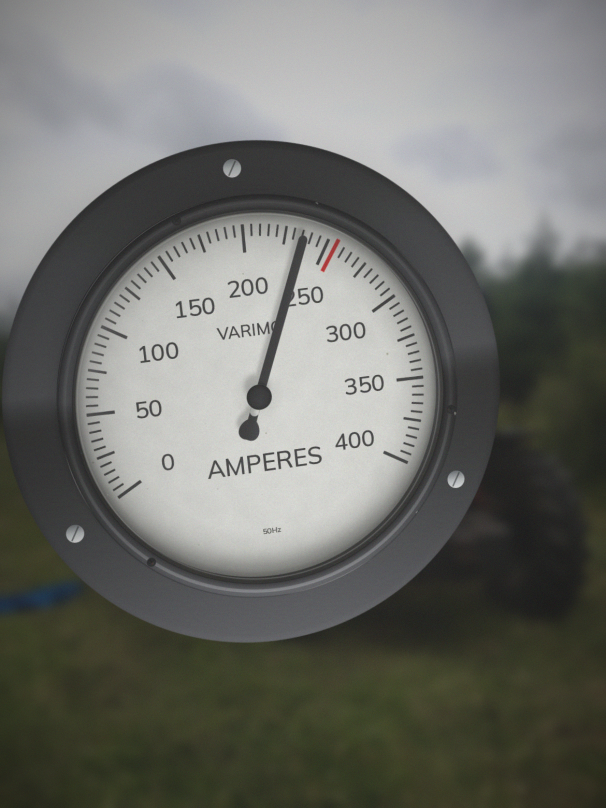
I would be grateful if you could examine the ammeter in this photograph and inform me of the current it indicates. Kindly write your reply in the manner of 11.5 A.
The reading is 235 A
